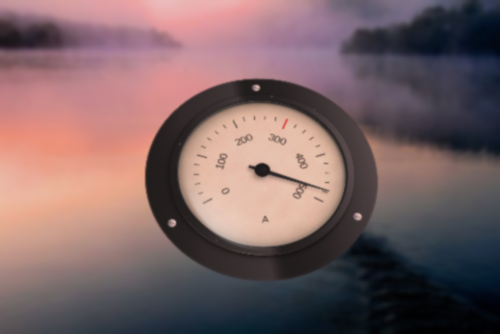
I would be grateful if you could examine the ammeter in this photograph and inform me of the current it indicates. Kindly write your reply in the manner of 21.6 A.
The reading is 480 A
